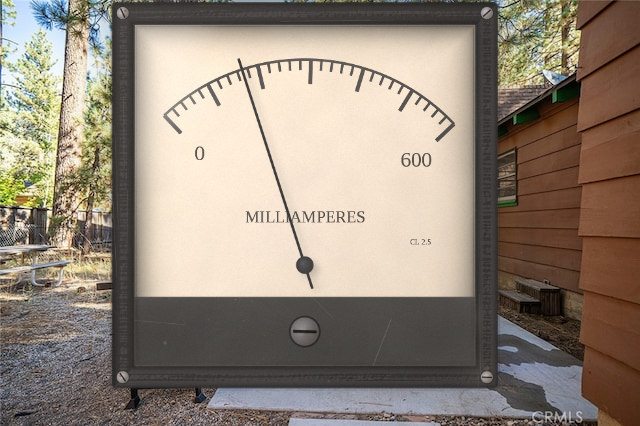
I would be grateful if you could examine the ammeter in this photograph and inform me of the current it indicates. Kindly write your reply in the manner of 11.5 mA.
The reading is 170 mA
